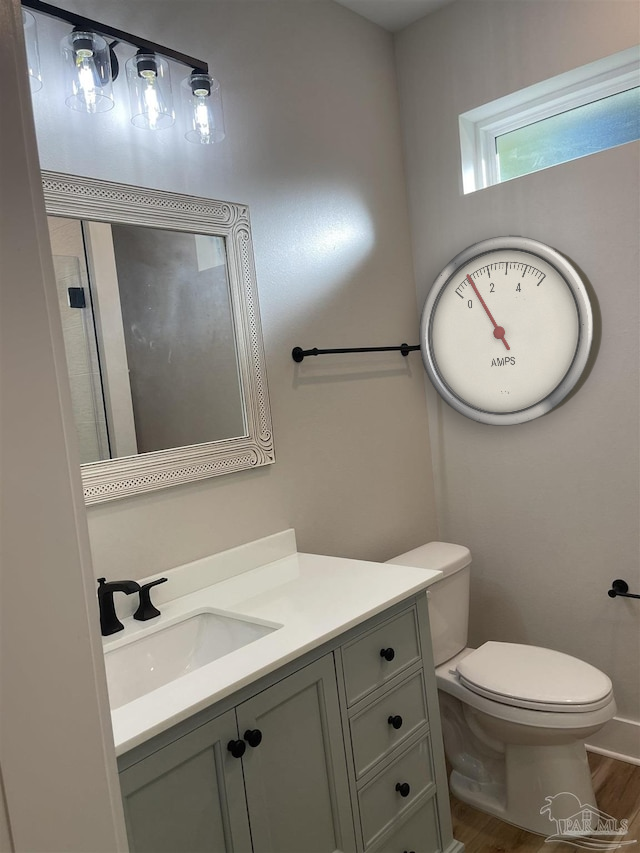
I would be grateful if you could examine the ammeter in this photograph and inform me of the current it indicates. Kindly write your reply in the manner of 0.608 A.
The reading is 1 A
